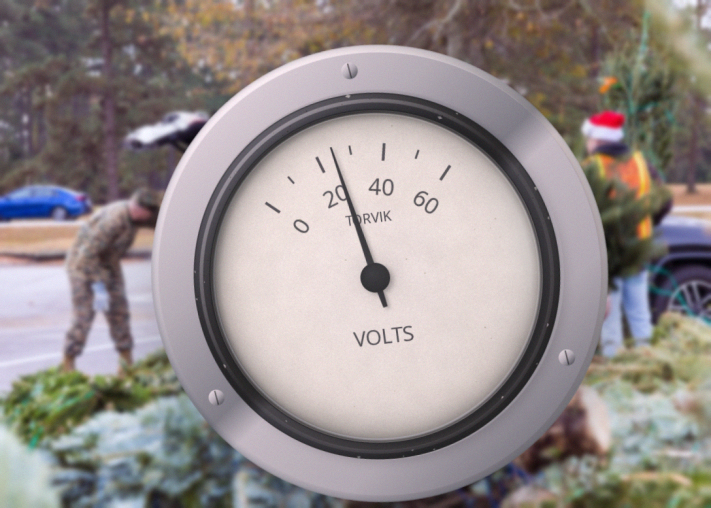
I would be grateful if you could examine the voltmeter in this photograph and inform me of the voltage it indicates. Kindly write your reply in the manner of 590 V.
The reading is 25 V
